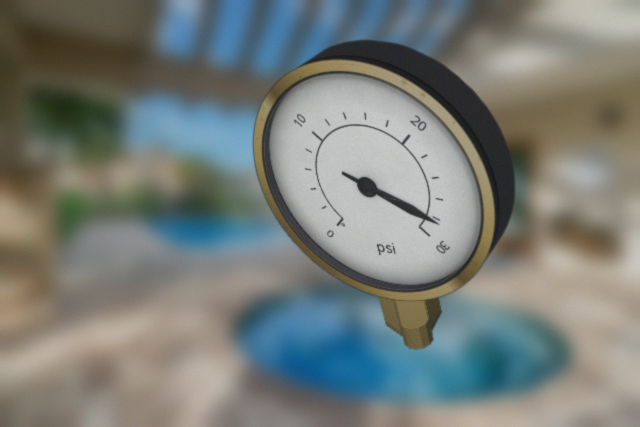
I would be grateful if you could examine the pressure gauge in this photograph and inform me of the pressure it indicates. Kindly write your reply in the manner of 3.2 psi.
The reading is 28 psi
